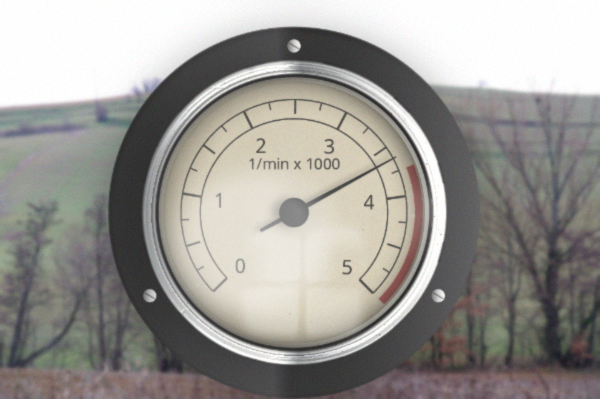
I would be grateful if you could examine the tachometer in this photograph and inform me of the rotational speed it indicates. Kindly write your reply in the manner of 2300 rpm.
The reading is 3625 rpm
